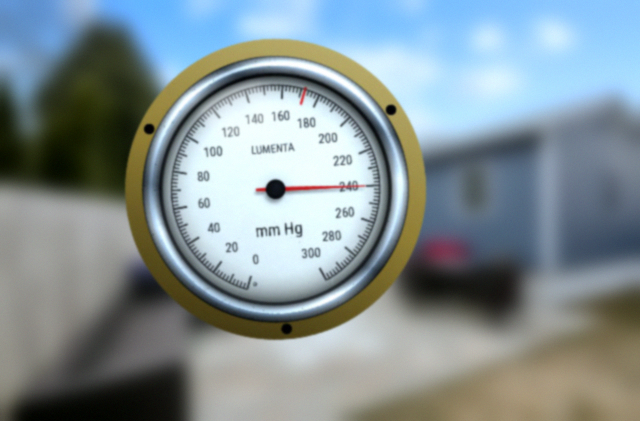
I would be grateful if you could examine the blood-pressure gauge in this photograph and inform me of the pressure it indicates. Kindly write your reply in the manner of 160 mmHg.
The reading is 240 mmHg
